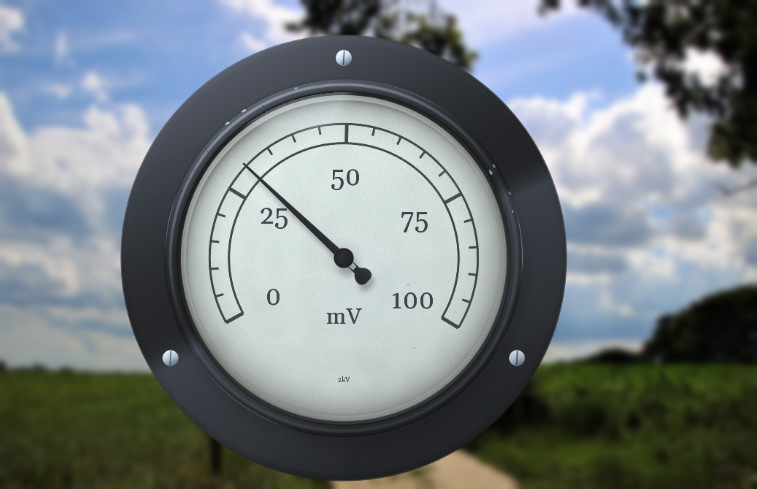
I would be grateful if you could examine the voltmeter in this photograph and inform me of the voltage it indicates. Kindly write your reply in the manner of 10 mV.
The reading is 30 mV
